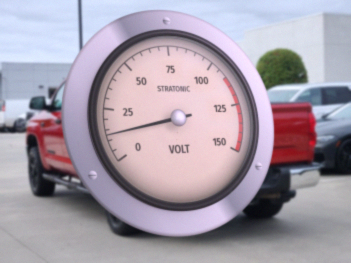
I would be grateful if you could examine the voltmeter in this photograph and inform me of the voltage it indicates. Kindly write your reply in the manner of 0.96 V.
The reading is 12.5 V
